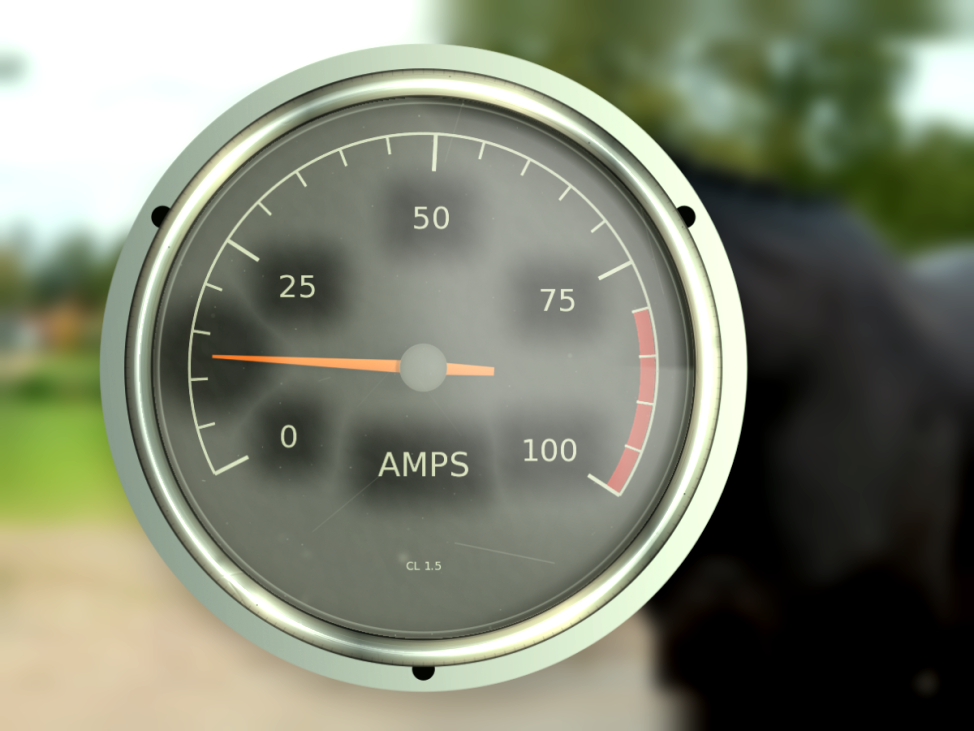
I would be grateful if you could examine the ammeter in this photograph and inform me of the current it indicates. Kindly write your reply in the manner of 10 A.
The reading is 12.5 A
